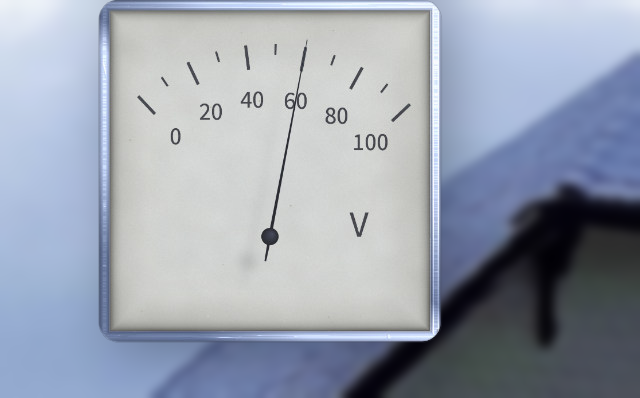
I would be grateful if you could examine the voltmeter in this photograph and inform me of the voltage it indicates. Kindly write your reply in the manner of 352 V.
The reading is 60 V
